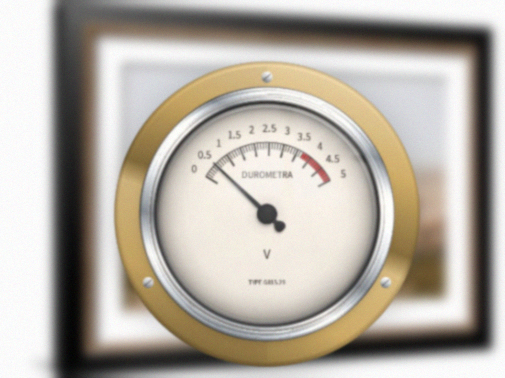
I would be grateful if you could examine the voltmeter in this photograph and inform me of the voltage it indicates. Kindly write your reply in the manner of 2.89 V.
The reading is 0.5 V
